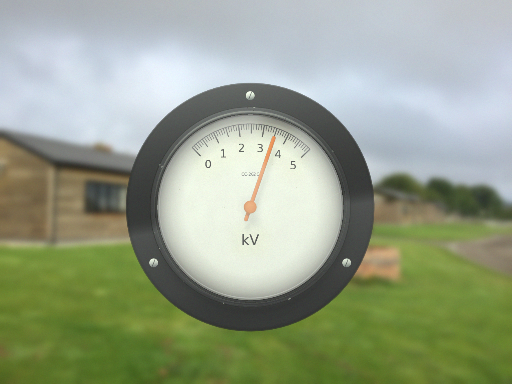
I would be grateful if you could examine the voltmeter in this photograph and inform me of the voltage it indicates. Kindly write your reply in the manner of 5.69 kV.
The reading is 3.5 kV
